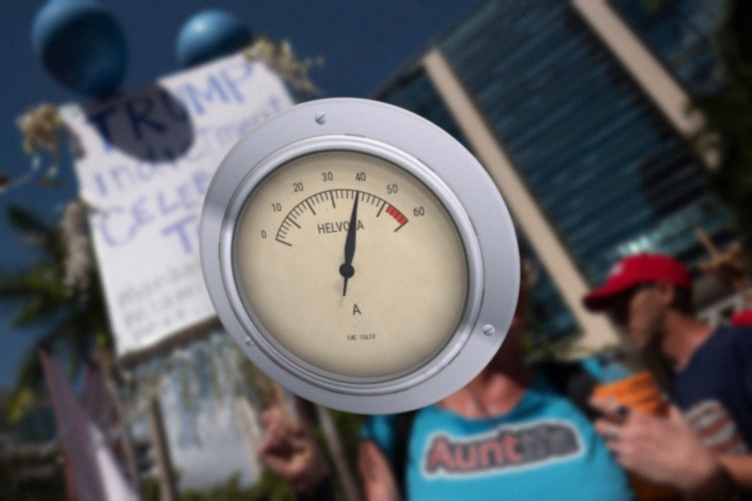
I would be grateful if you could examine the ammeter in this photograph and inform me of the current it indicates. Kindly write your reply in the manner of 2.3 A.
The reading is 40 A
